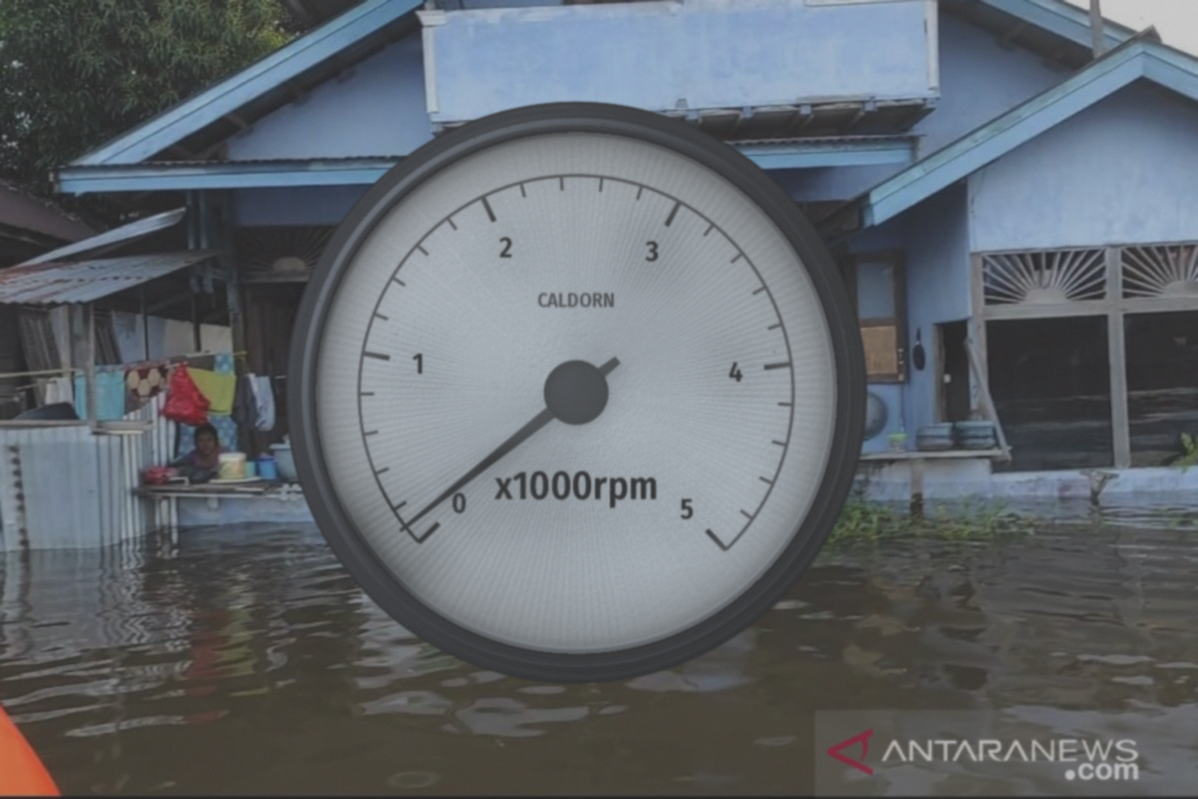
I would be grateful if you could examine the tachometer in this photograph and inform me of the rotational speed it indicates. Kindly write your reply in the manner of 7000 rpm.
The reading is 100 rpm
